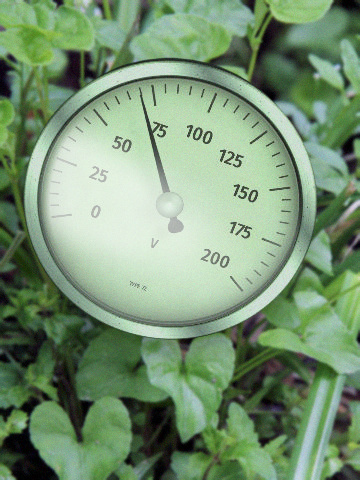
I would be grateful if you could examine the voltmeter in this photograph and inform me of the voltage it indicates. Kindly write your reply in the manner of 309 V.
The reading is 70 V
